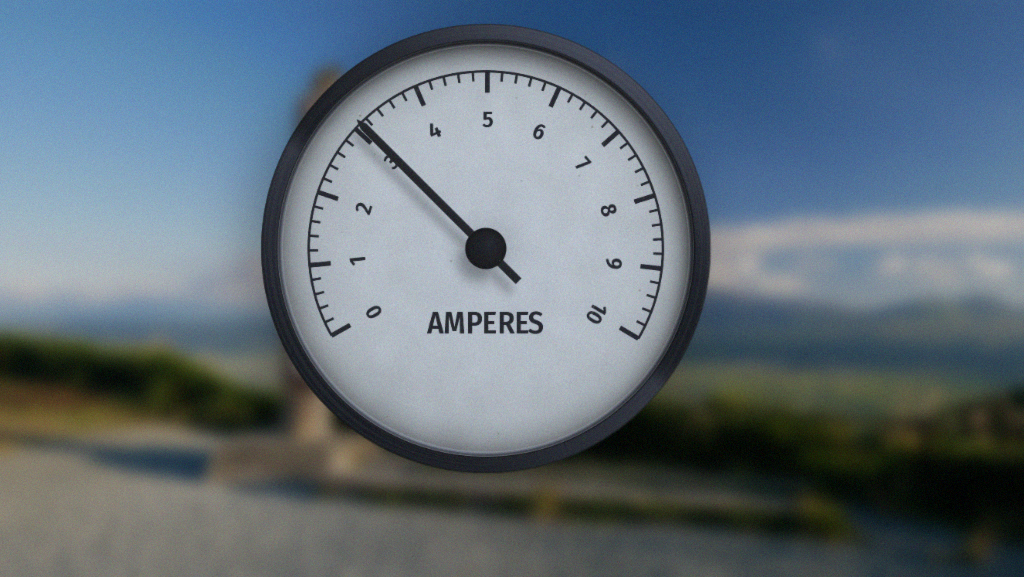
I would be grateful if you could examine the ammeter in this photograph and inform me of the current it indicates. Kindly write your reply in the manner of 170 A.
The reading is 3.1 A
